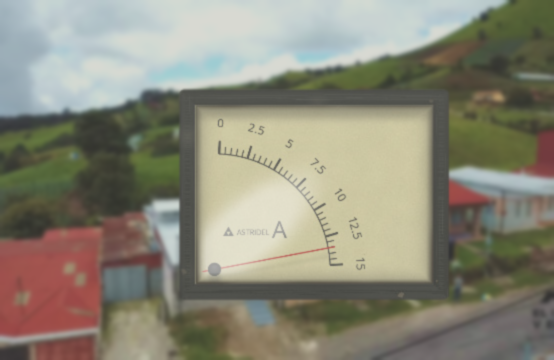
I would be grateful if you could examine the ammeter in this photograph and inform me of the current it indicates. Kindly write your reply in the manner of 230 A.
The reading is 13.5 A
